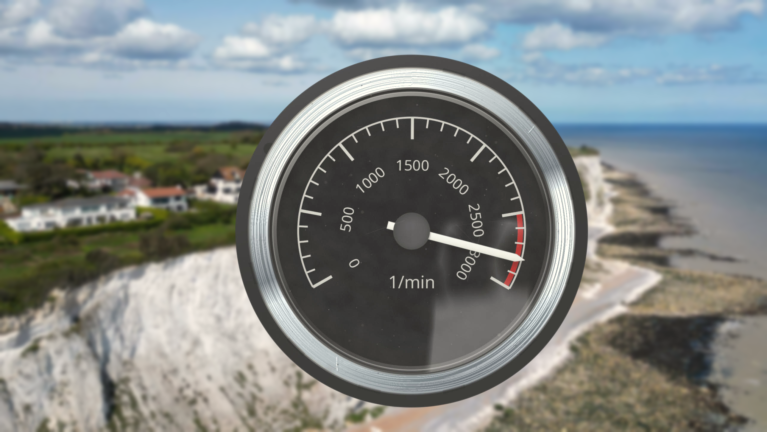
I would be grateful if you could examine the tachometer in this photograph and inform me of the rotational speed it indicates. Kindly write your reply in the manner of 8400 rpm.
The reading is 2800 rpm
